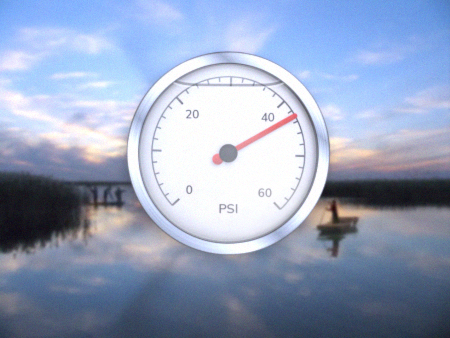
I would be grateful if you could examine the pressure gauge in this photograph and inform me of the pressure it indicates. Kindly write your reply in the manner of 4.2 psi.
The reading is 43 psi
